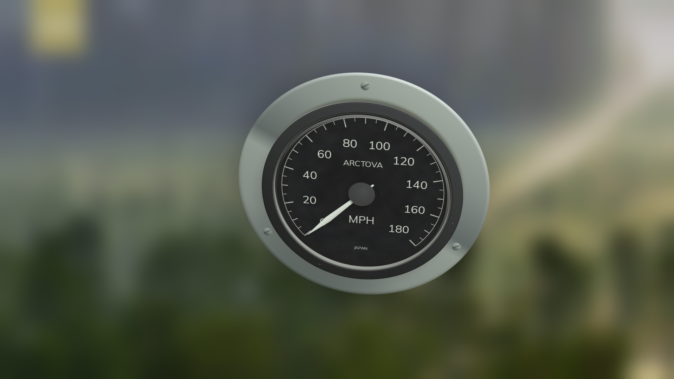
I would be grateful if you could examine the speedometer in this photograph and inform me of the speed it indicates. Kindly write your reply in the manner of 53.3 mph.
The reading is 0 mph
